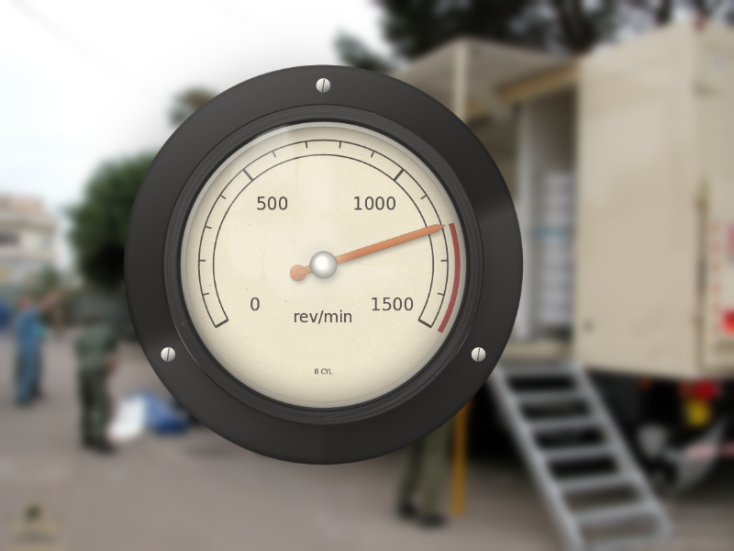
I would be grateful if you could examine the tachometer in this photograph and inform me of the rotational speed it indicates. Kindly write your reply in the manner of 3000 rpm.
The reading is 1200 rpm
